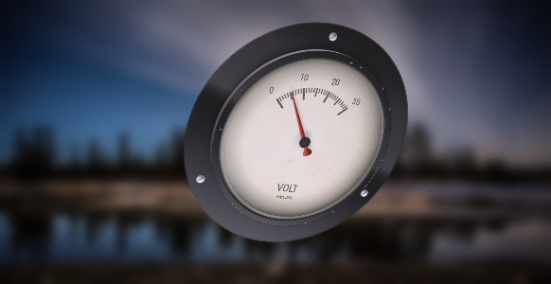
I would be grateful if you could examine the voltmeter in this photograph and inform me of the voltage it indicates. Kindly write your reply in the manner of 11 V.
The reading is 5 V
